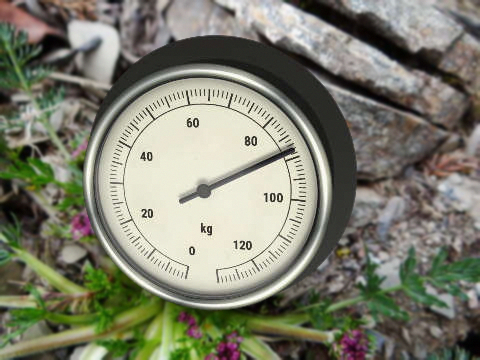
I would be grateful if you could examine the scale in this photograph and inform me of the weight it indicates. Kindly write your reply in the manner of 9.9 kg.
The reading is 88 kg
